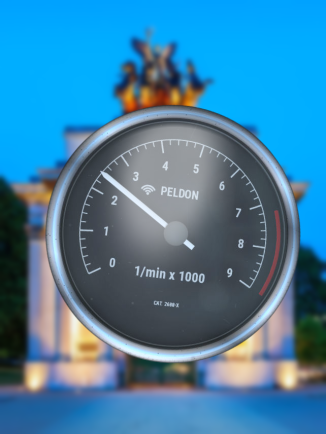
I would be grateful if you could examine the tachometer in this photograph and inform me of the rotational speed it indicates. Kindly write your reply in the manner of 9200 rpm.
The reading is 2400 rpm
